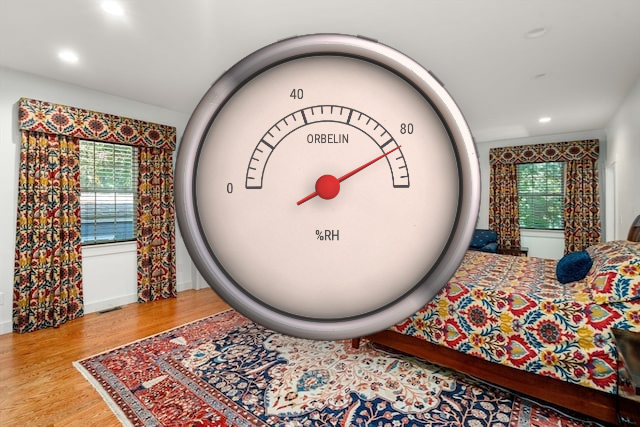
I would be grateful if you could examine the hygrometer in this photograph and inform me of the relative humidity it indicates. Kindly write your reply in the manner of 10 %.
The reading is 84 %
